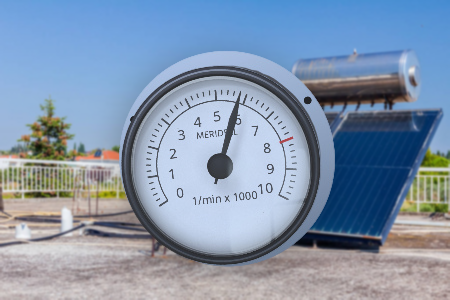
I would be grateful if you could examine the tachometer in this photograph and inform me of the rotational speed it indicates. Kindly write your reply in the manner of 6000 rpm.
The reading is 5800 rpm
